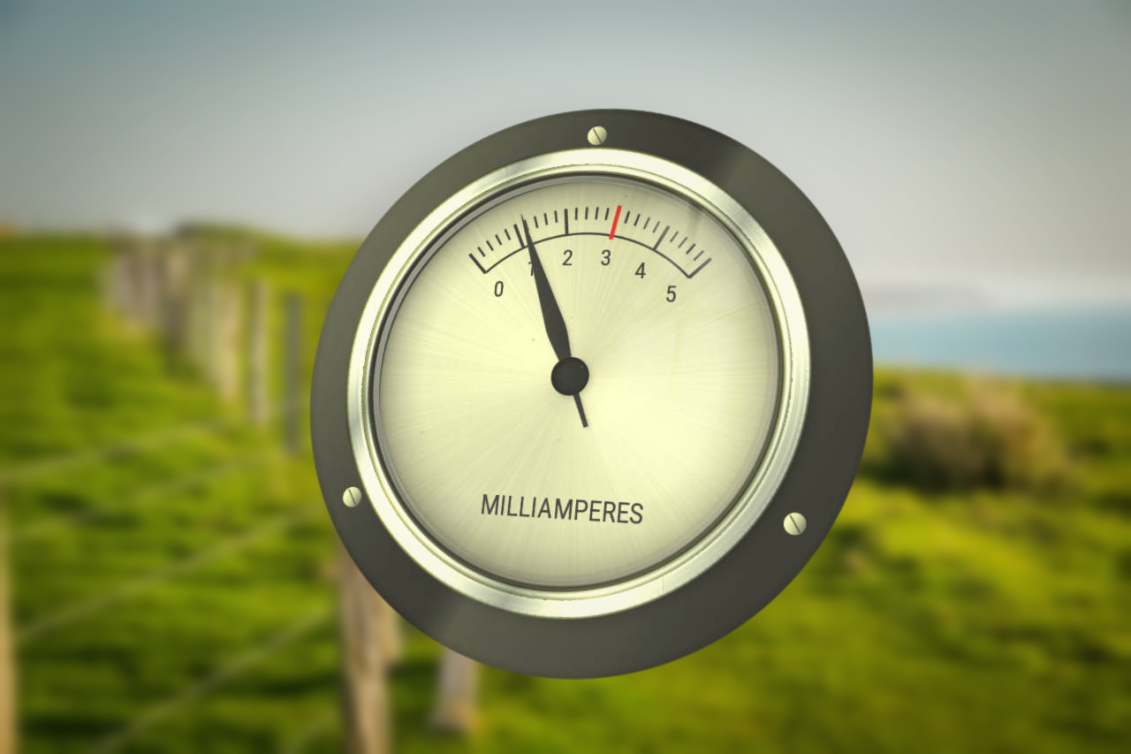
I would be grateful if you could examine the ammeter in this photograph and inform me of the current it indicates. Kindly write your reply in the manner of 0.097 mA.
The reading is 1.2 mA
